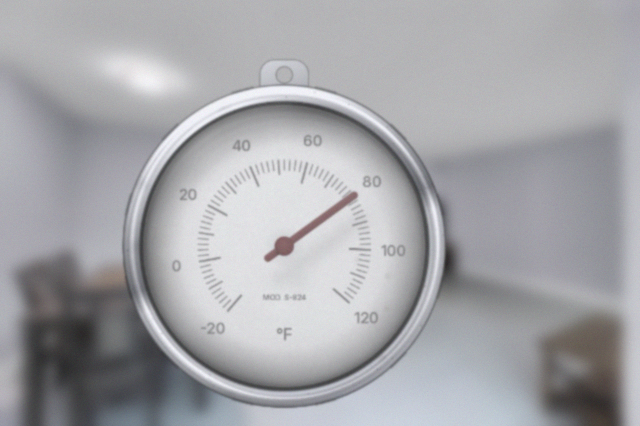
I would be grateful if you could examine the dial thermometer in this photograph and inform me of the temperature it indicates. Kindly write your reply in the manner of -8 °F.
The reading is 80 °F
